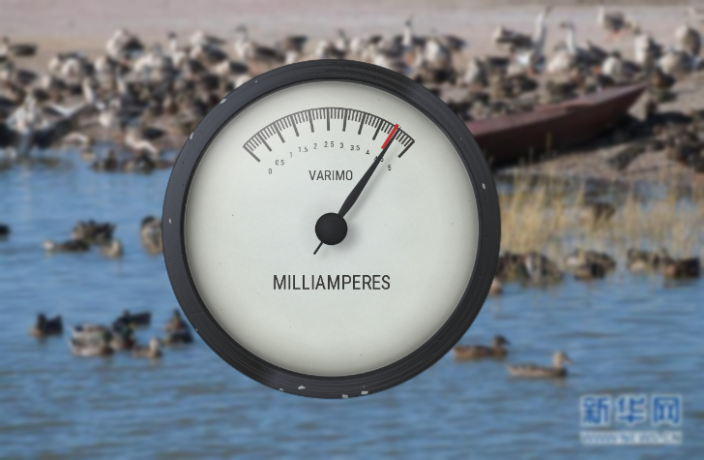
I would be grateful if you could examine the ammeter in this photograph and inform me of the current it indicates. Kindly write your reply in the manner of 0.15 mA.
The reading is 4.5 mA
